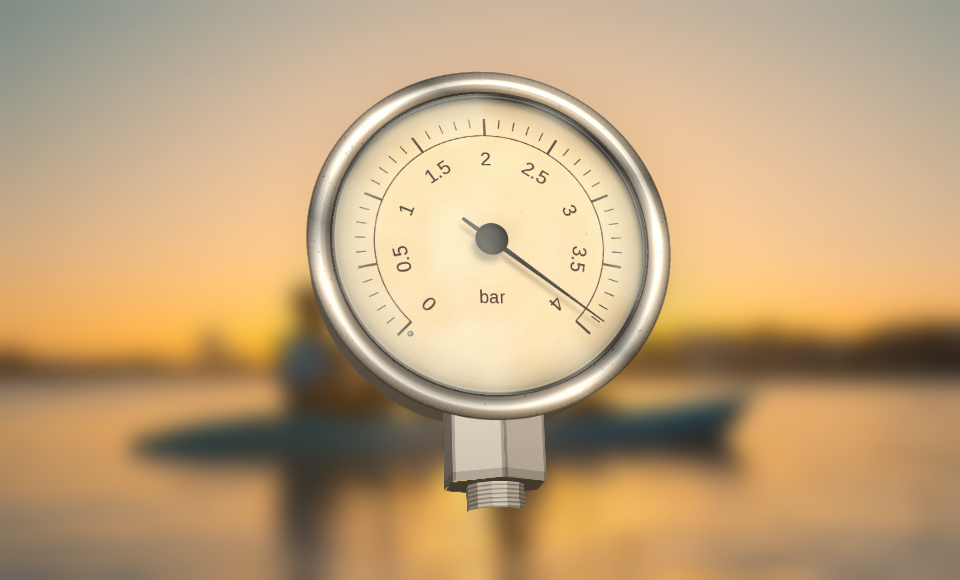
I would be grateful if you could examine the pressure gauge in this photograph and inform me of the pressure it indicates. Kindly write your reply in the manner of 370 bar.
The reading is 3.9 bar
